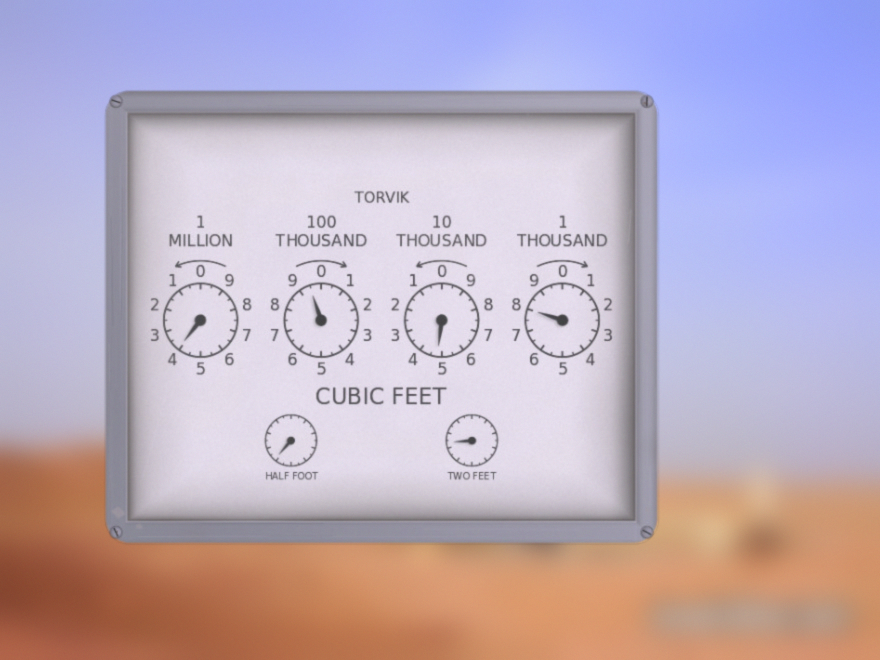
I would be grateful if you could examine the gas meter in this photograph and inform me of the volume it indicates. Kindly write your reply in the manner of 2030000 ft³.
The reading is 394800 ft³
